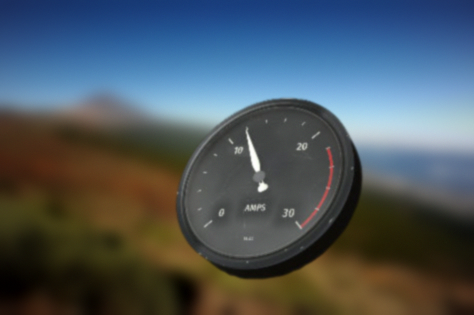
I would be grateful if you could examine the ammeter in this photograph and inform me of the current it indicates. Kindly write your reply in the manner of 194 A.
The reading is 12 A
